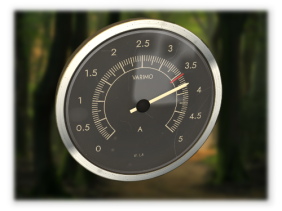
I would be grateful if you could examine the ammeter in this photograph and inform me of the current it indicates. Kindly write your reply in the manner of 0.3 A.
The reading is 3.75 A
